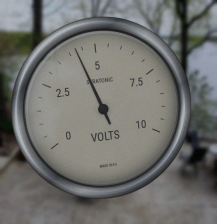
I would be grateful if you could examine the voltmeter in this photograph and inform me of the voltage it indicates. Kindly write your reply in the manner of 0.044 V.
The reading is 4.25 V
